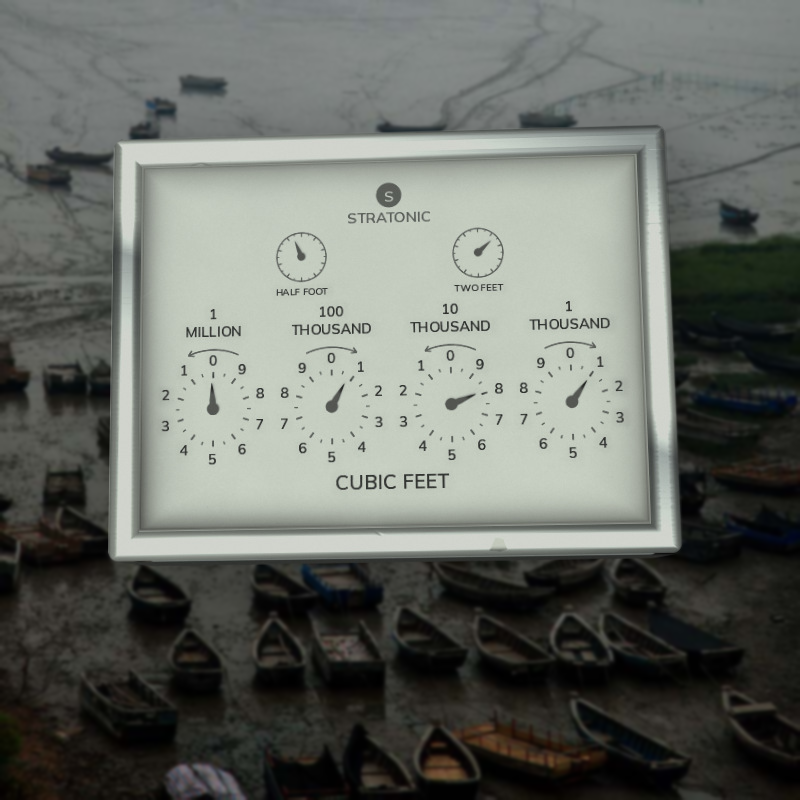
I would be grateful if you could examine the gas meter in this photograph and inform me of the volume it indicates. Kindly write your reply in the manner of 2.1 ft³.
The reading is 8100 ft³
